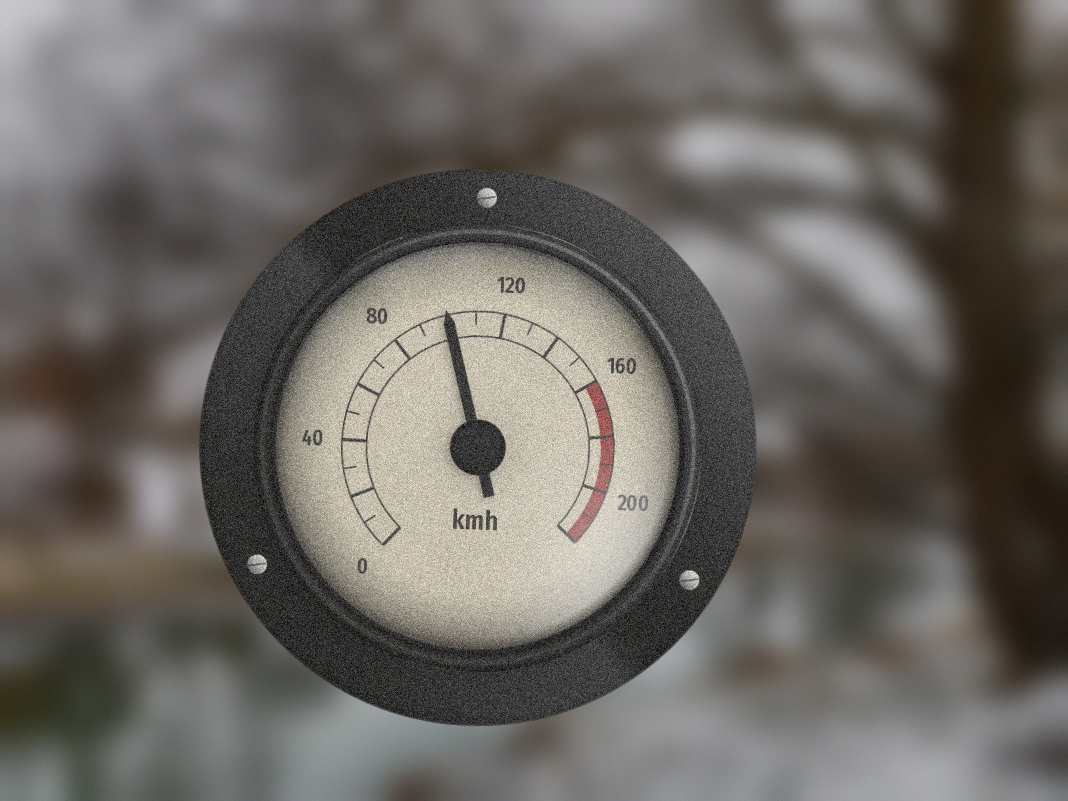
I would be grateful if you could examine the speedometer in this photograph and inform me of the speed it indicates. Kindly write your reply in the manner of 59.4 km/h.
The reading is 100 km/h
